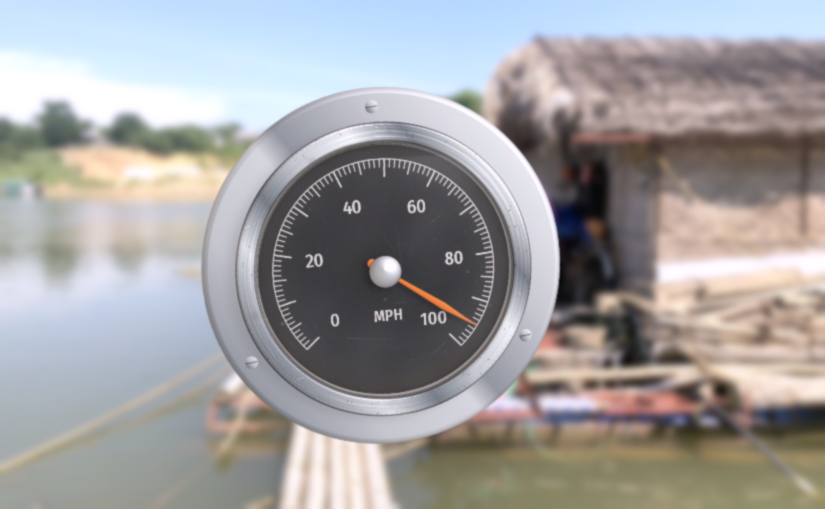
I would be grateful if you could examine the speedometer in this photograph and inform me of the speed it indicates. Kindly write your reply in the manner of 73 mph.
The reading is 95 mph
